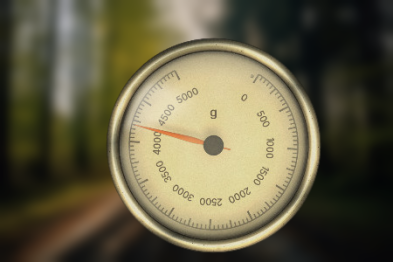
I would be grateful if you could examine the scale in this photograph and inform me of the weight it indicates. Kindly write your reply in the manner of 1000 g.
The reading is 4200 g
